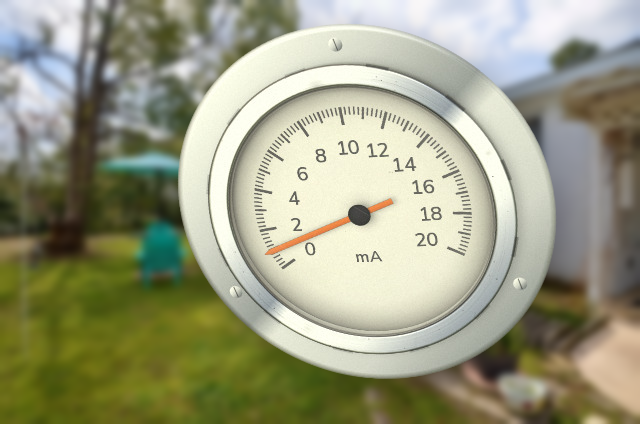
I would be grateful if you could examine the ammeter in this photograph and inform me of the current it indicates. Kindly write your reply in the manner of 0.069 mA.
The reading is 1 mA
